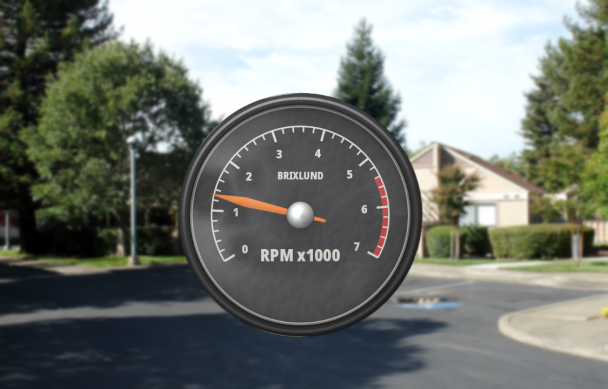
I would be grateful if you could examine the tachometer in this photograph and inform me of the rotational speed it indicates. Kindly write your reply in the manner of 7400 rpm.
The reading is 1300 rpm
